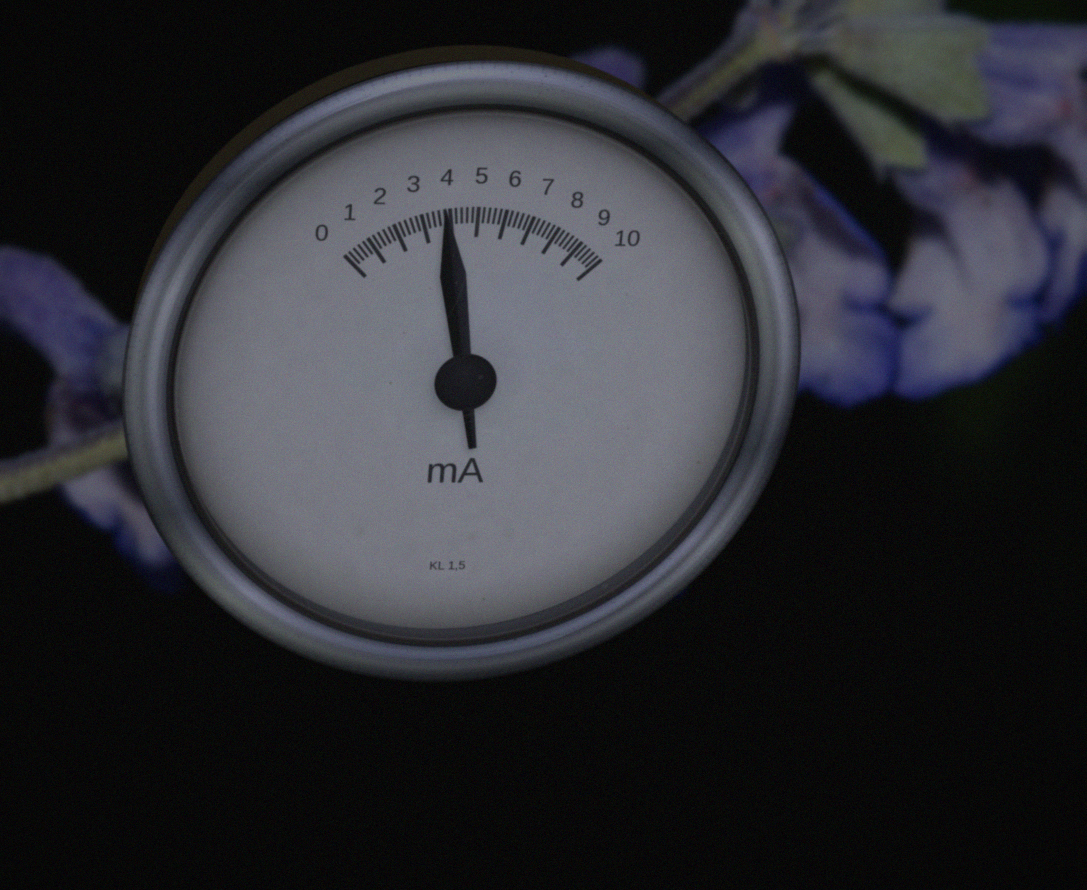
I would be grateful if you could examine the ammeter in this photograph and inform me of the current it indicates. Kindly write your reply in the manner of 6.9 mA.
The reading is 3.8 mA
